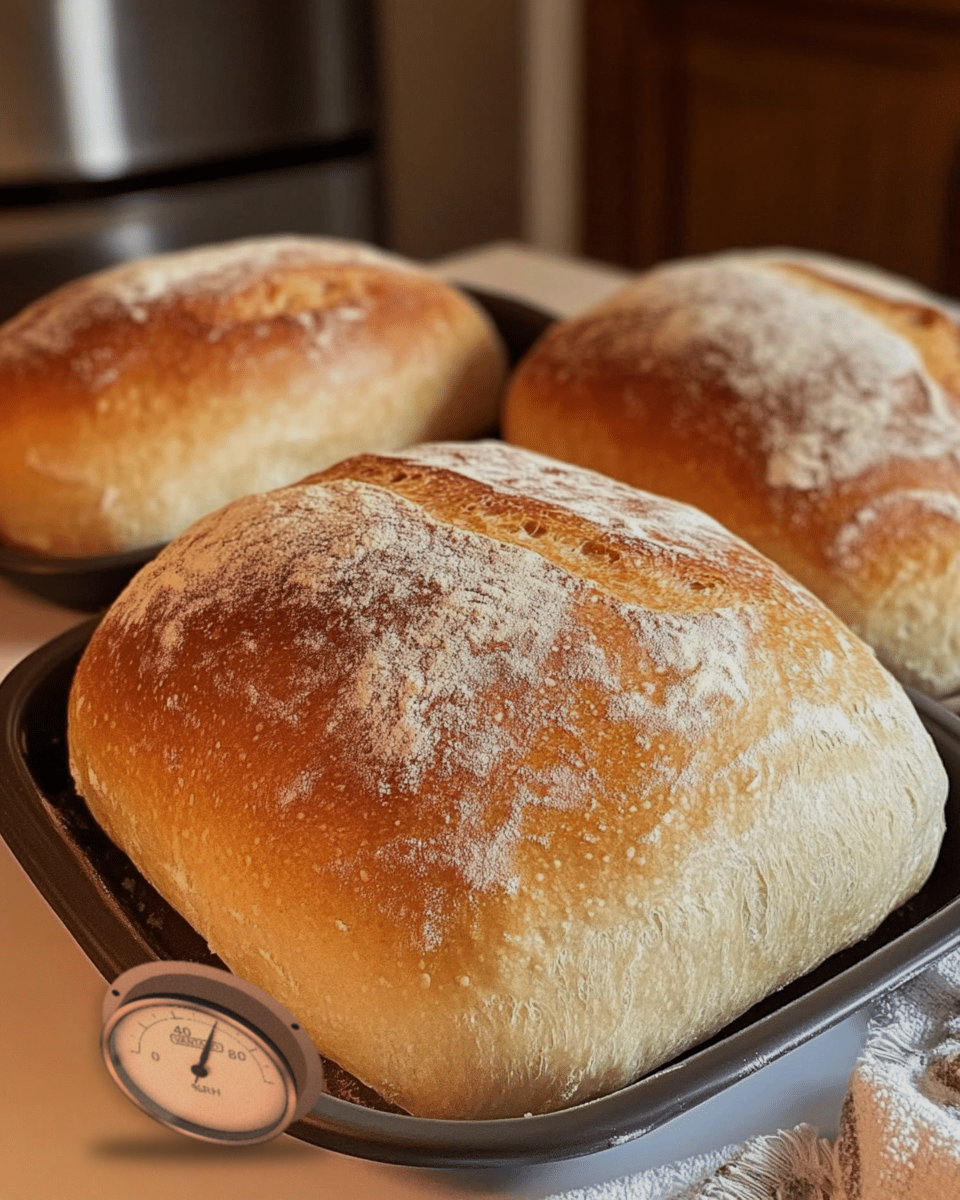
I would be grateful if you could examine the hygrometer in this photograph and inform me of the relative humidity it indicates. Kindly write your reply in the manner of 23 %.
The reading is 60 %
